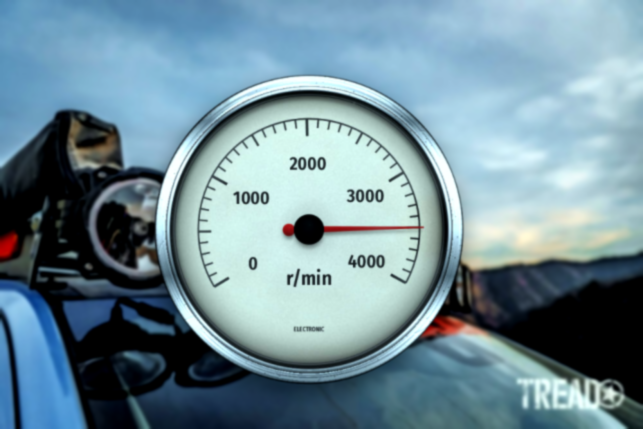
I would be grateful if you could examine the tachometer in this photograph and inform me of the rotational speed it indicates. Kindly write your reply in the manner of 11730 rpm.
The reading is 3500 rpm
